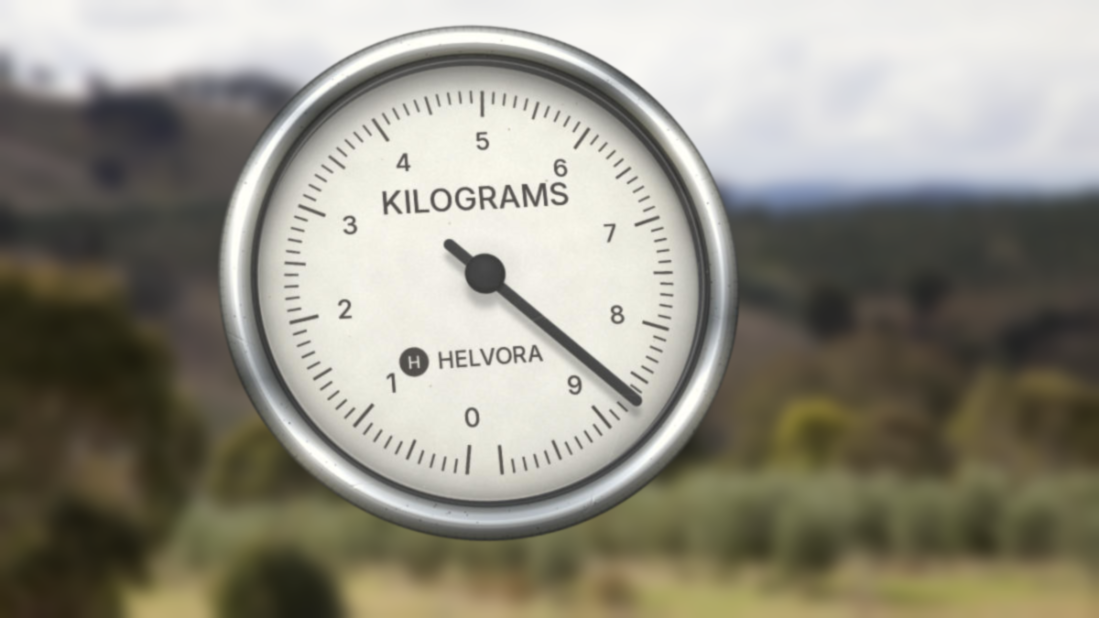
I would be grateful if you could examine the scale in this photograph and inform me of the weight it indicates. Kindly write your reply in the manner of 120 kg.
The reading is 8.7 kg
